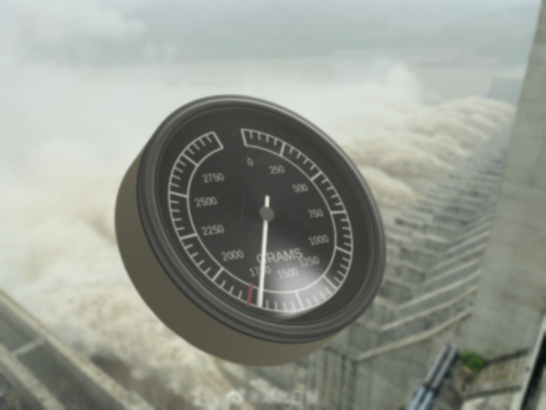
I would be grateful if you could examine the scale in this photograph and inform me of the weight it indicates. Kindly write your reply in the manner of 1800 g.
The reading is 1750 g
